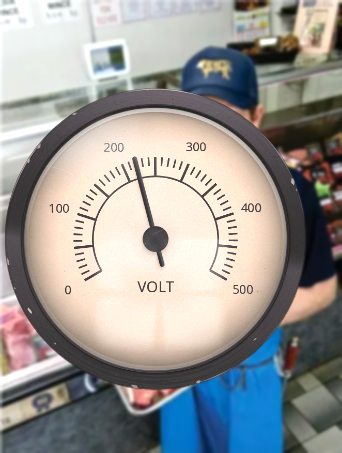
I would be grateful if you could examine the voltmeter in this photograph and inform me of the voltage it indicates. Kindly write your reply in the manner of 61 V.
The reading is 220 V
